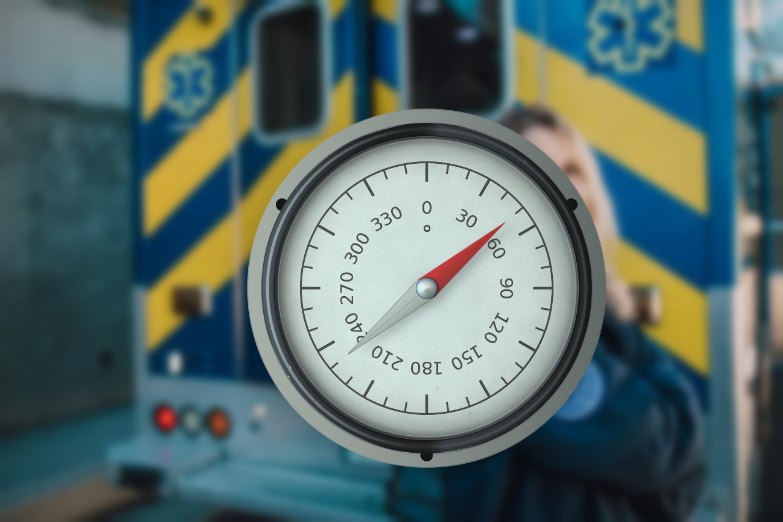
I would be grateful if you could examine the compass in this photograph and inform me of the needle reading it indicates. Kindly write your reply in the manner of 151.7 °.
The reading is 50 °
